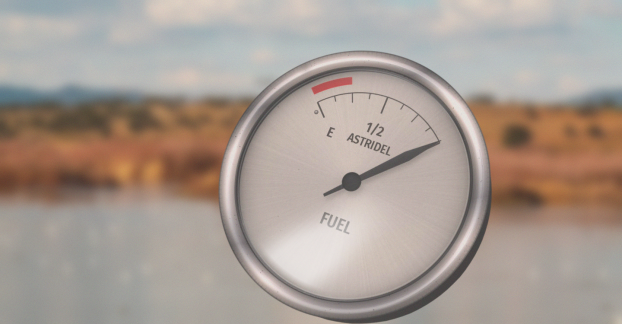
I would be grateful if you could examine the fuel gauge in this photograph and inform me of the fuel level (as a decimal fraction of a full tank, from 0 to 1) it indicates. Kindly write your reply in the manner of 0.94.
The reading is 1
